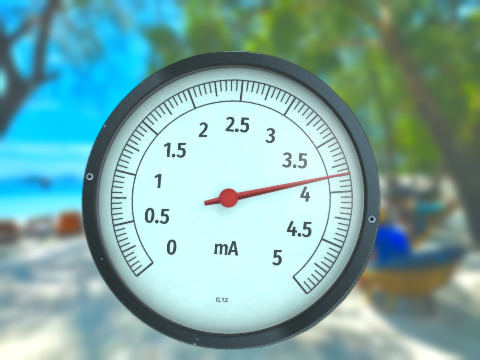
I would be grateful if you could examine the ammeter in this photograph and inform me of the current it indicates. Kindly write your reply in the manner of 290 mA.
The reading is 3.85 mA
